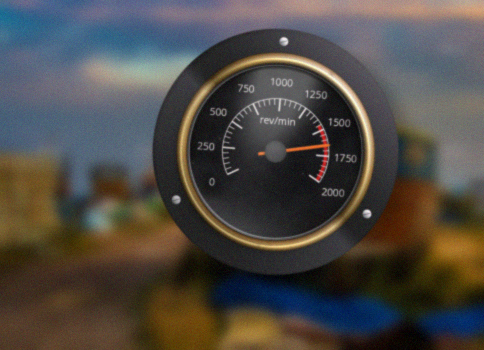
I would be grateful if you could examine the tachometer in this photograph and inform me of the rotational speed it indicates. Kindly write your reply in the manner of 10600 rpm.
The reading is 1650 rpm
